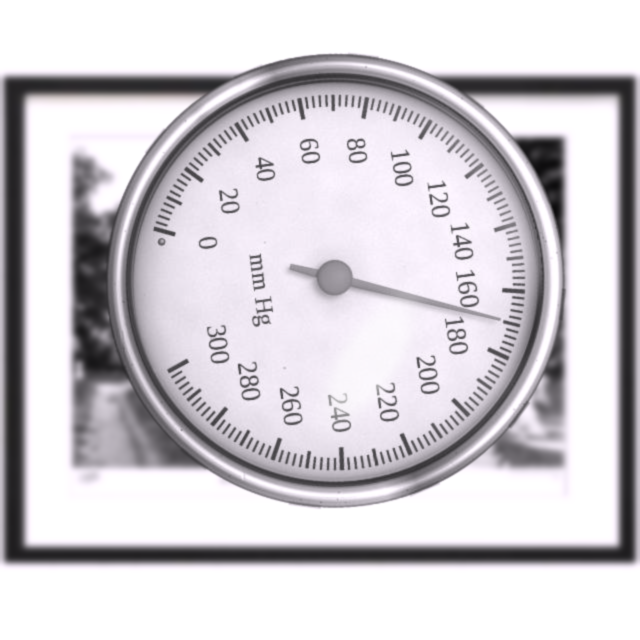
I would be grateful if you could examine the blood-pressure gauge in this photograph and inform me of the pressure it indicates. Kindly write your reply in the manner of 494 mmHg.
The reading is 170 mmHg
